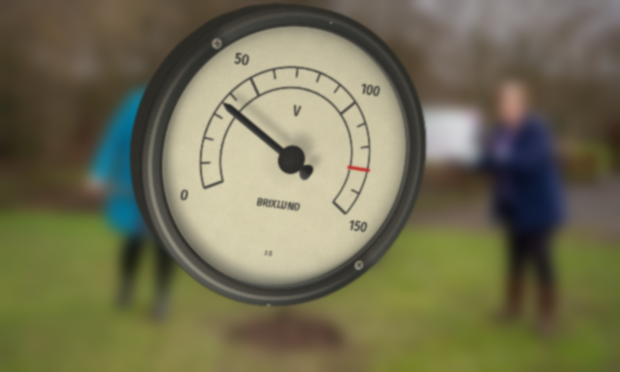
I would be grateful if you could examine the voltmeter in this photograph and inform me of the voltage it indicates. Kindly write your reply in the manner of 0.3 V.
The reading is 35 V
